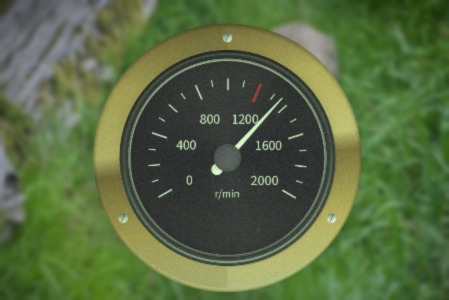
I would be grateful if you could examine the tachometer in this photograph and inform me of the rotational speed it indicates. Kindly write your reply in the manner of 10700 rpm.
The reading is 1350 rpm
